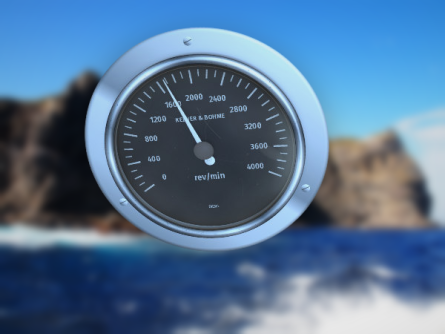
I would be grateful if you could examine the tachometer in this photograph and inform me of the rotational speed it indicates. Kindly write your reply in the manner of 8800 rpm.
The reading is 1700 rpm
